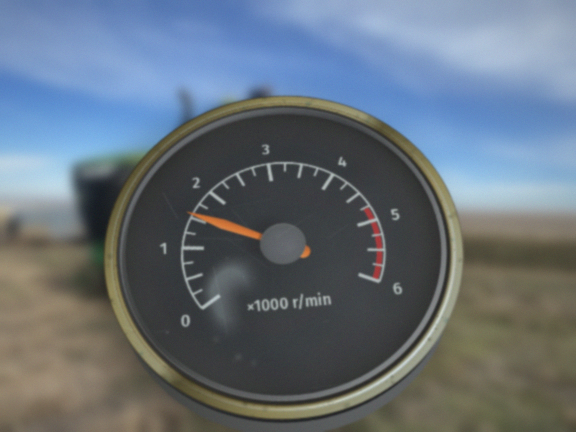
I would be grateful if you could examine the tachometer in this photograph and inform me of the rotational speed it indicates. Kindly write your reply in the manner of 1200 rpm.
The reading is 1500 rpm
